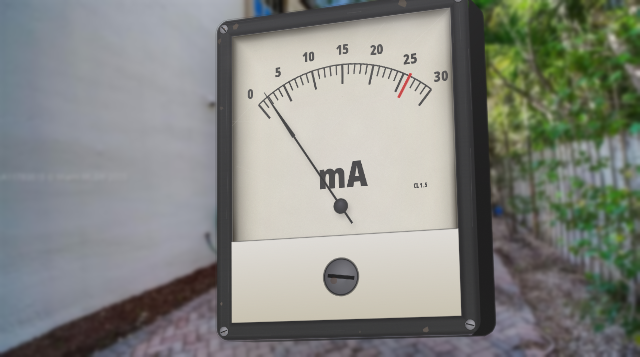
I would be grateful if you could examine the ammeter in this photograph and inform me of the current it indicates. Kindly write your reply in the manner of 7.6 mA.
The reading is 2 mA
